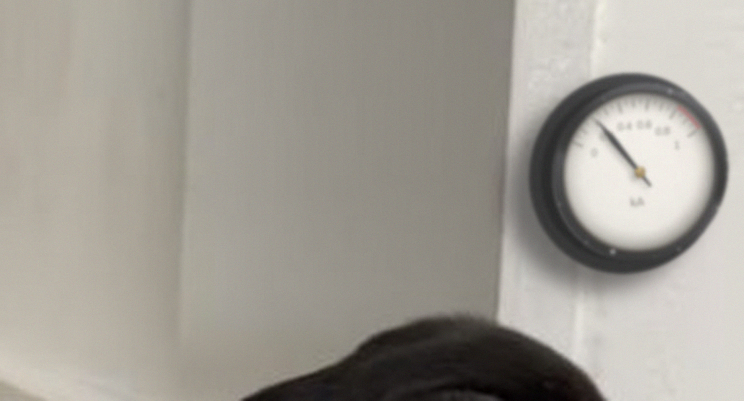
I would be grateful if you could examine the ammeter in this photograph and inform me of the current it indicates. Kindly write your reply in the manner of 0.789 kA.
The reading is 0.2 kA
